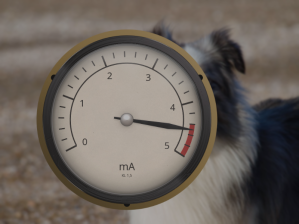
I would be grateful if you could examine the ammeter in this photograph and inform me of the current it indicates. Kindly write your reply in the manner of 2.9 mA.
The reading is 4.5 mA
